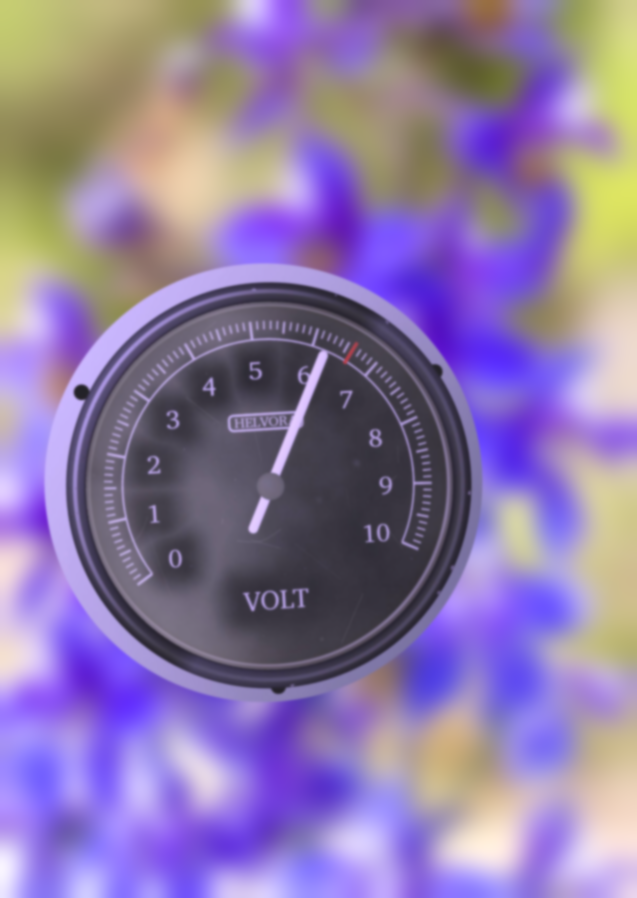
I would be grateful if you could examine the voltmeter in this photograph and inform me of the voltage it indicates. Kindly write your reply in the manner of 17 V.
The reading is 6.2 V
